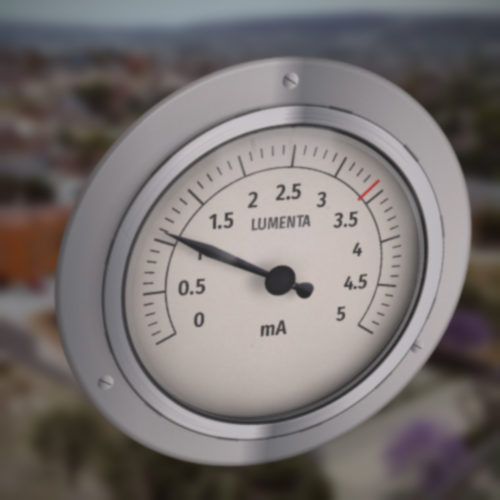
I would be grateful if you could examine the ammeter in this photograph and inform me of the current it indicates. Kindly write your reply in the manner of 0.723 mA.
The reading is 1.1 mA
